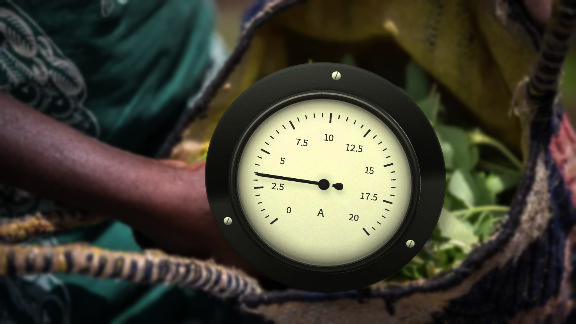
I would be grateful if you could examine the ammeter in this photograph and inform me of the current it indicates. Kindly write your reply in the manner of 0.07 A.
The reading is 3.5 A
